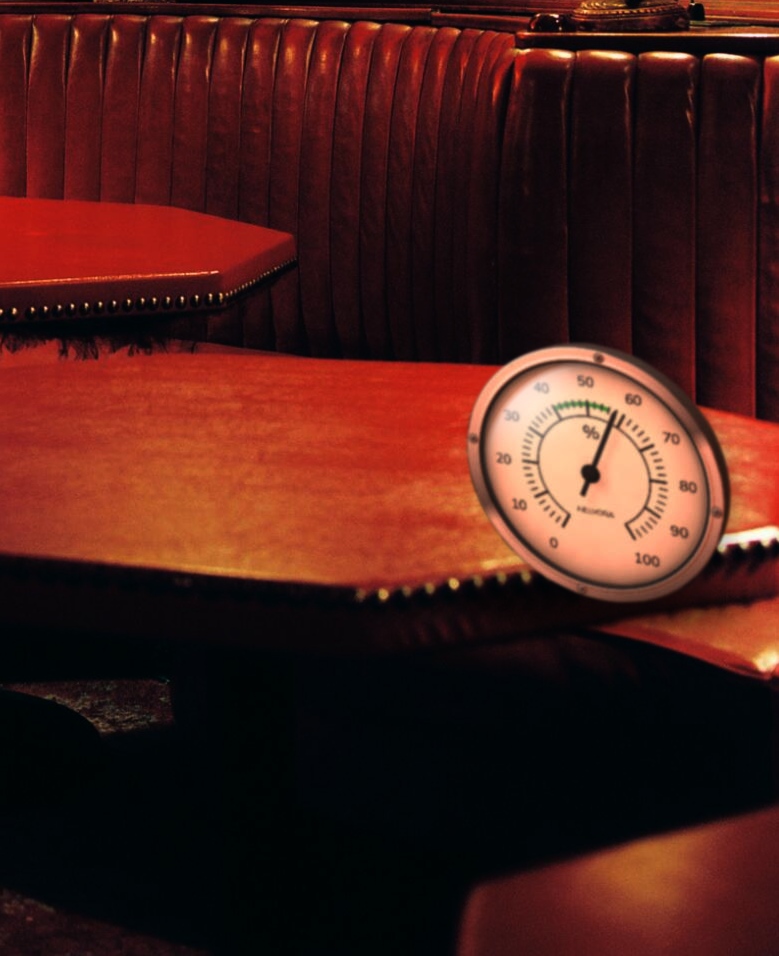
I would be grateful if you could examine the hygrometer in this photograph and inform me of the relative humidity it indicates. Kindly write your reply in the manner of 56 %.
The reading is 58 %
